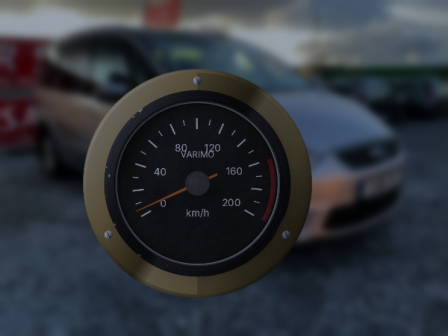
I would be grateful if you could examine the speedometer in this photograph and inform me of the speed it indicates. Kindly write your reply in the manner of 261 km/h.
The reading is 5 km/h
